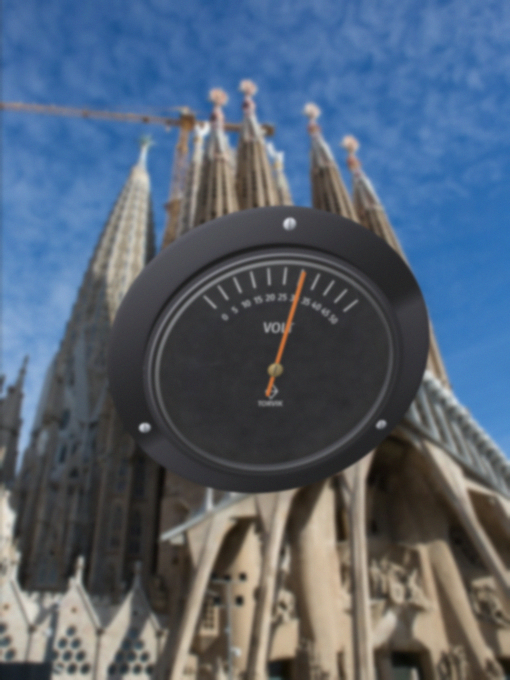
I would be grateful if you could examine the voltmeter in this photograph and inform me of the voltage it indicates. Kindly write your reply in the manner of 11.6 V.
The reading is 30 V
